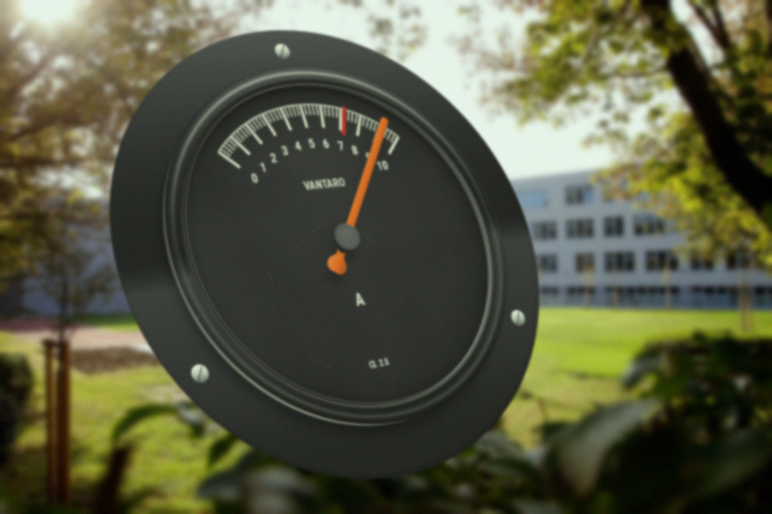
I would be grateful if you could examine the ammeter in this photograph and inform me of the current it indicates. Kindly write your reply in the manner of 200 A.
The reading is 9 A
